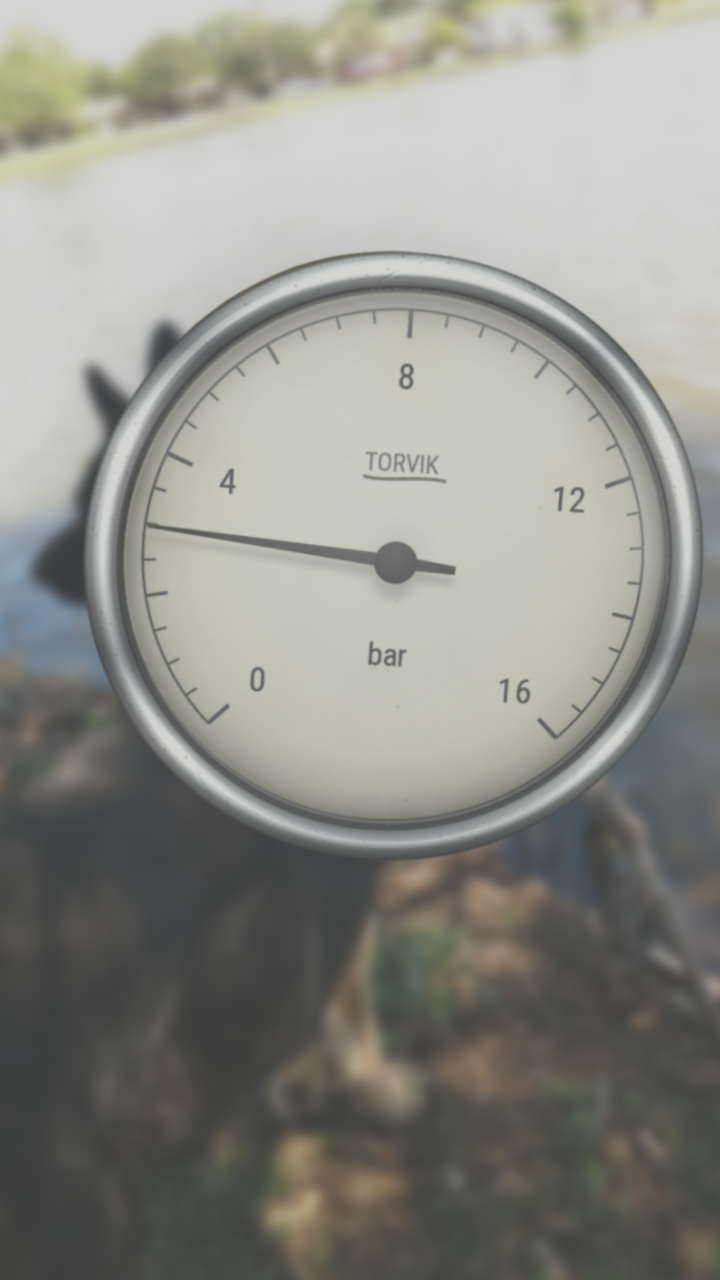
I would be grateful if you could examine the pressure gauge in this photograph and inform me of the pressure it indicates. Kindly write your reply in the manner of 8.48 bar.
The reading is 3 bar
